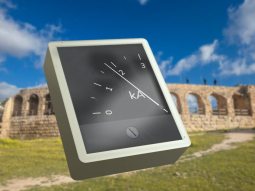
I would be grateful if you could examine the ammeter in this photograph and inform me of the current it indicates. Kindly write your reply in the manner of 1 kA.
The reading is 1.75 kA
